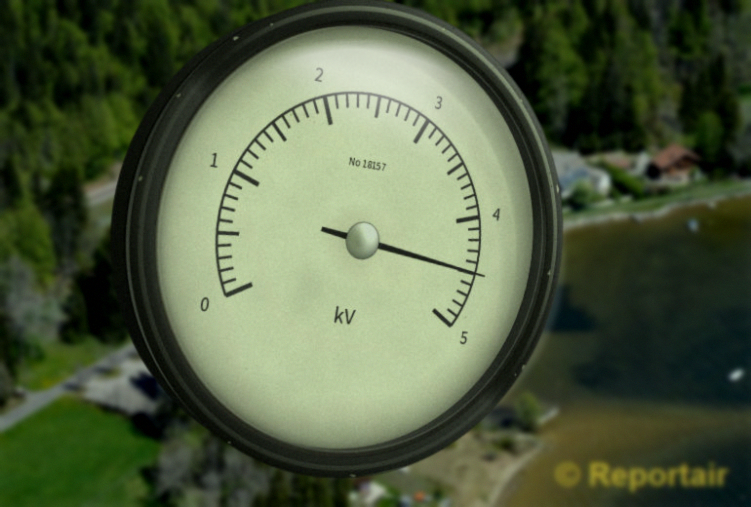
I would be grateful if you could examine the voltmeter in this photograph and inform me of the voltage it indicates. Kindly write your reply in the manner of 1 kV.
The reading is 4.5 kV
